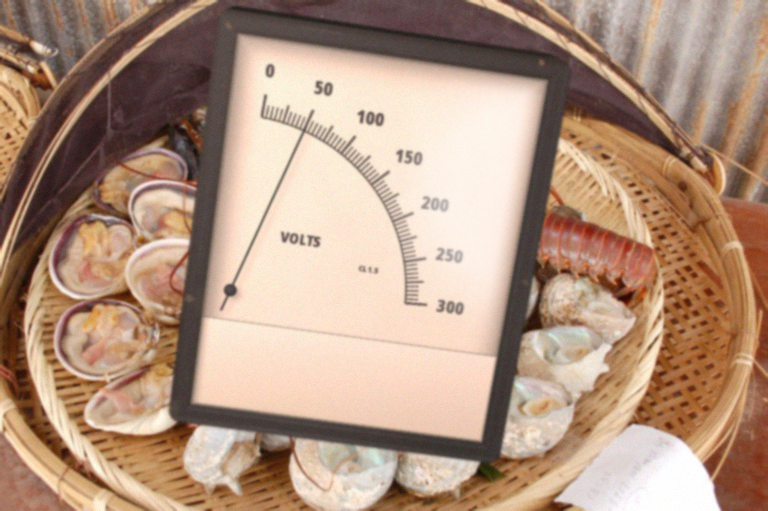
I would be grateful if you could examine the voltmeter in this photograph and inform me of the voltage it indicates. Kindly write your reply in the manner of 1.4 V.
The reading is 50 V
